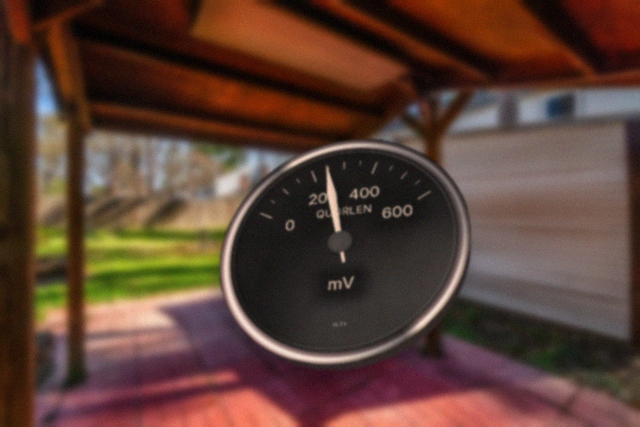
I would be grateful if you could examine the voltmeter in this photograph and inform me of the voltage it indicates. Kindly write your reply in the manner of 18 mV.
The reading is 250 mV
